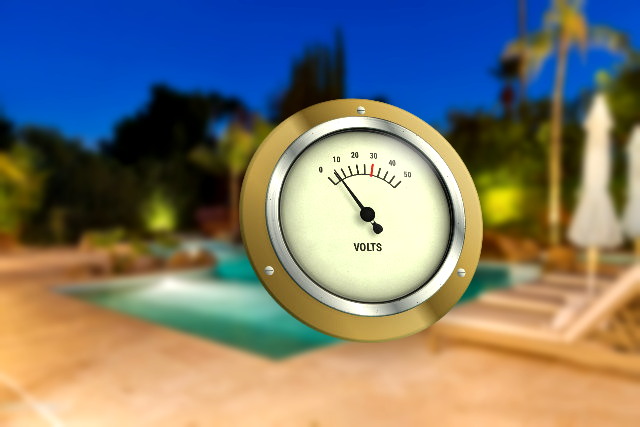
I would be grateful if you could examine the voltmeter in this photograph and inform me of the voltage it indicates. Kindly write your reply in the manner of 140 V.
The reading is 5 V
